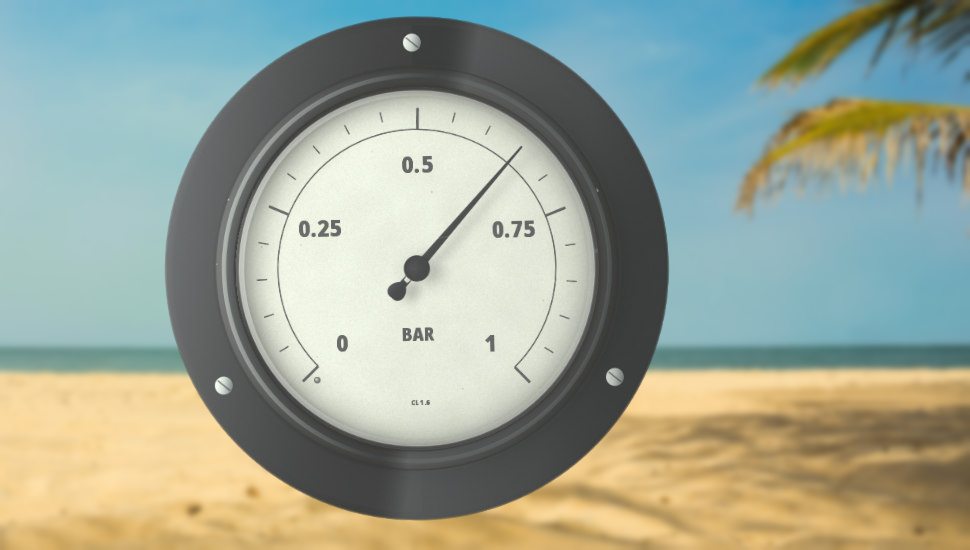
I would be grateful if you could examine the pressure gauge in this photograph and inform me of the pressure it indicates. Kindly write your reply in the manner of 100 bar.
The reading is 0.65 bar
